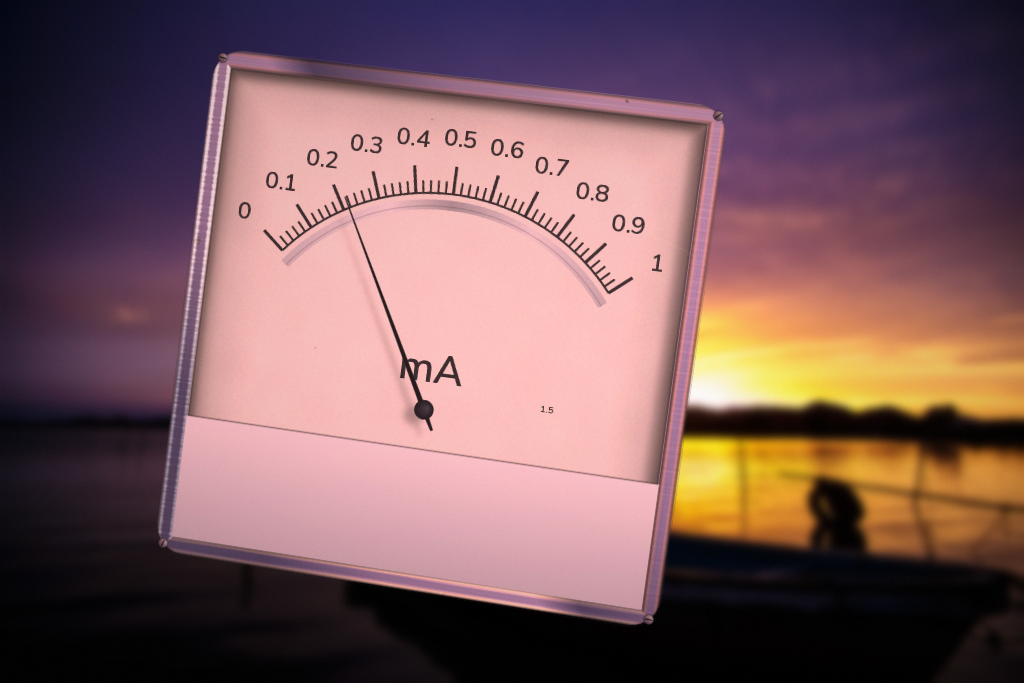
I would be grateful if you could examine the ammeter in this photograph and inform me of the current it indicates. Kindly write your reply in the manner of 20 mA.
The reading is 0.22 mA
